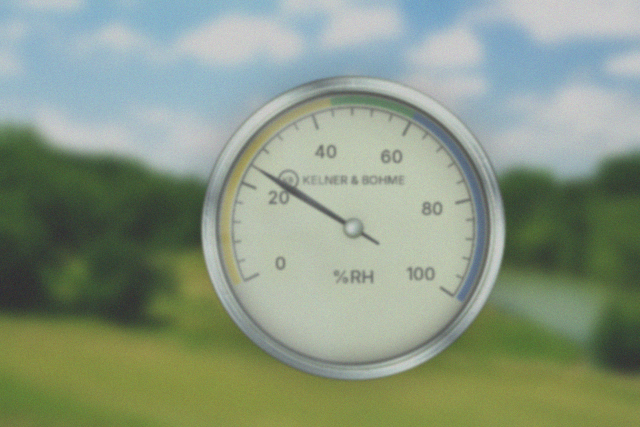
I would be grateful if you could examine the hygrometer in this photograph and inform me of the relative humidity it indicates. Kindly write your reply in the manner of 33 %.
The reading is 24 %
